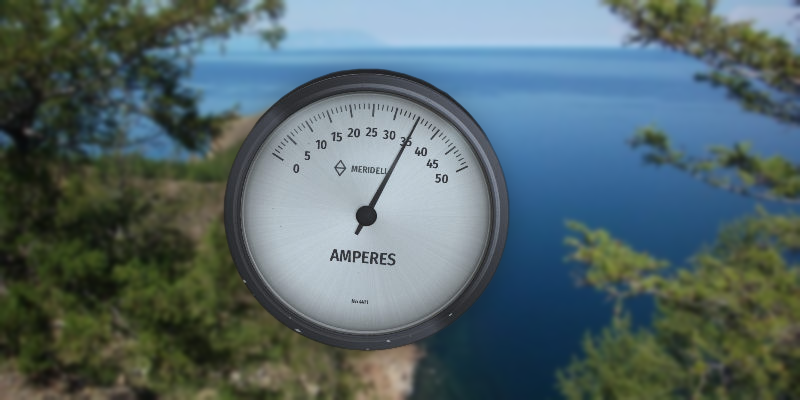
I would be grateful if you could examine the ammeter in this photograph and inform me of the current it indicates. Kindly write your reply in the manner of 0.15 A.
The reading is 35 A
